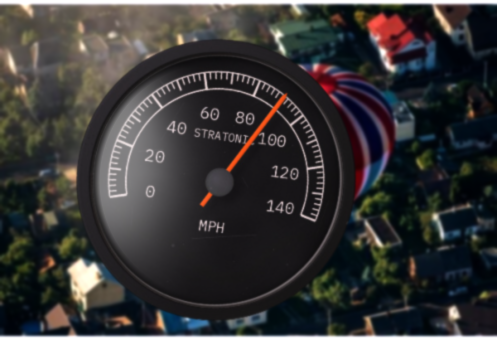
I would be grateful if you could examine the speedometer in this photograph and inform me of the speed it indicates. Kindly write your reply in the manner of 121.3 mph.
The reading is 90 mph
